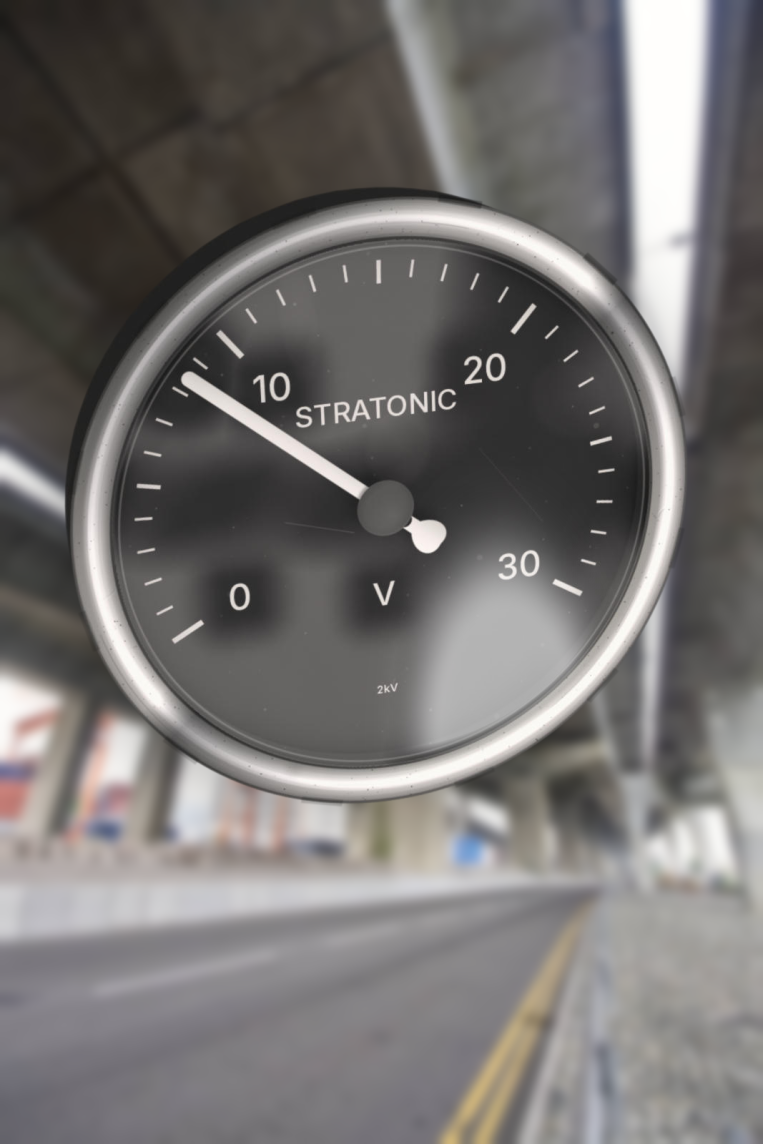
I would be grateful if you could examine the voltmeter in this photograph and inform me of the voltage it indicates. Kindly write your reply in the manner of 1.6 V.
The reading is 8.5 V
